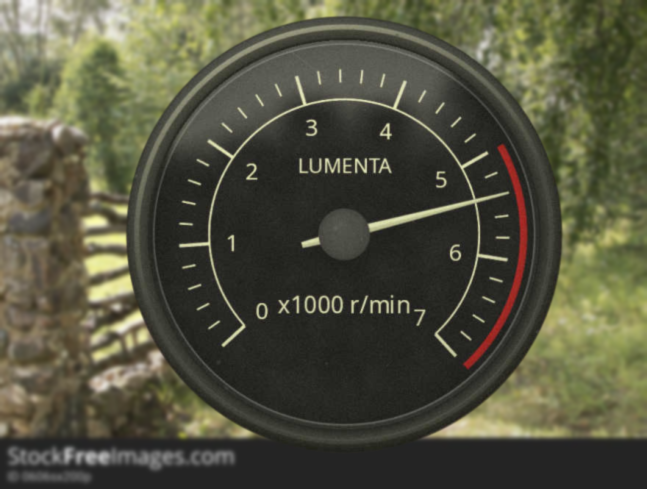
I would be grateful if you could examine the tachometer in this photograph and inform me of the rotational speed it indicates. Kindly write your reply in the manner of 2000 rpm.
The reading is 5400 rpm
